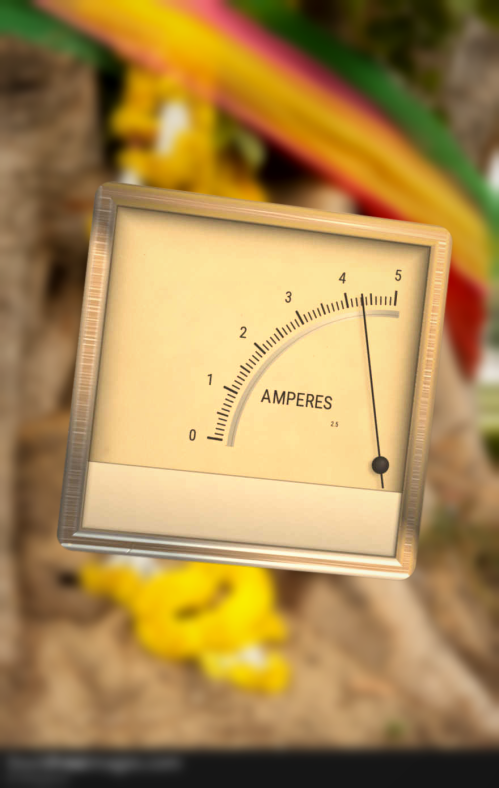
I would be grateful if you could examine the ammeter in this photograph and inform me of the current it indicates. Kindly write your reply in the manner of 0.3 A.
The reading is 4.3 A
